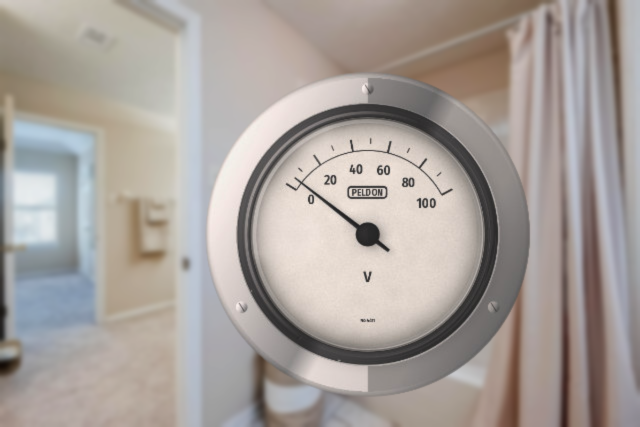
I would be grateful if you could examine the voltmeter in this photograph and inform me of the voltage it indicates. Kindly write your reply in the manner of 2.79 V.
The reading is 5 V
